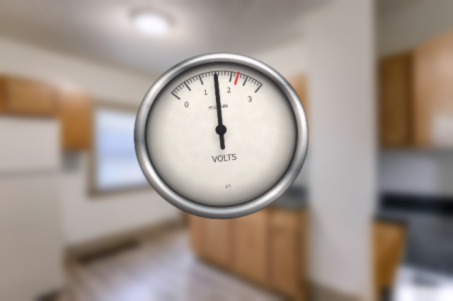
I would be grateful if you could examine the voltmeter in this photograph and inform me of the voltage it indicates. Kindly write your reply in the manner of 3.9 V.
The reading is 1.5 V
